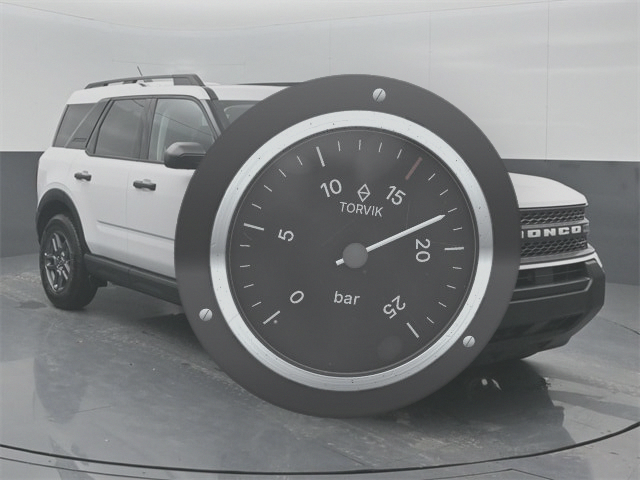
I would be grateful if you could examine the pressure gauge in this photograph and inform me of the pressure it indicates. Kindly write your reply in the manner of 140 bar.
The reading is 18 bar
